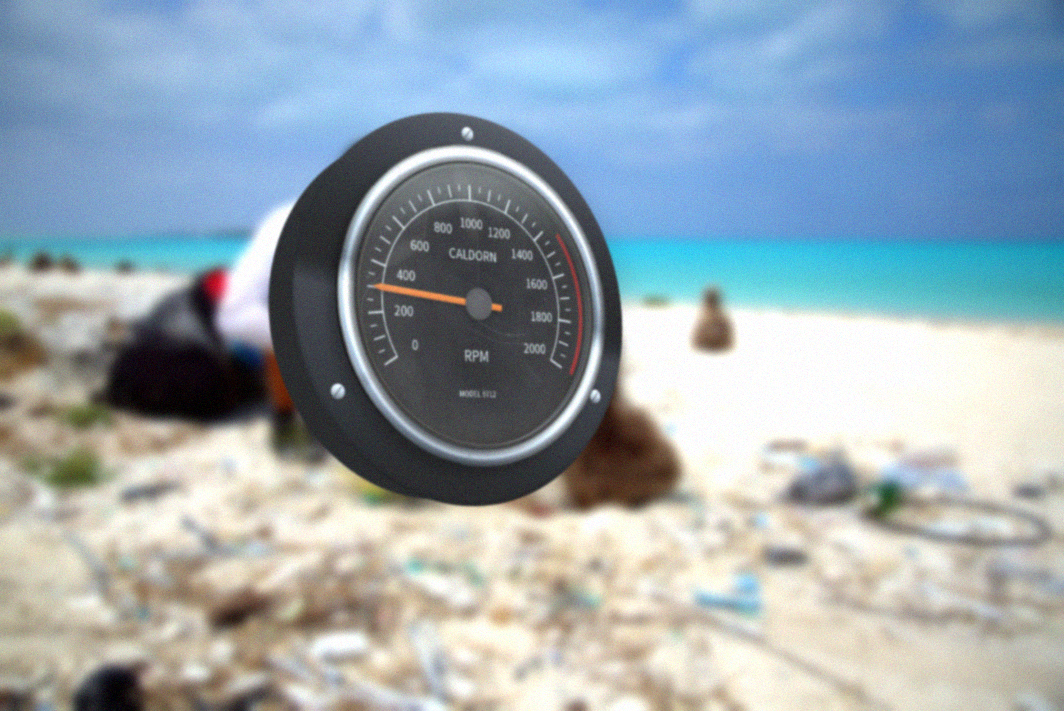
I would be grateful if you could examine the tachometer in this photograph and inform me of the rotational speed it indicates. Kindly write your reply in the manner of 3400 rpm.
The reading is 300 rpm
